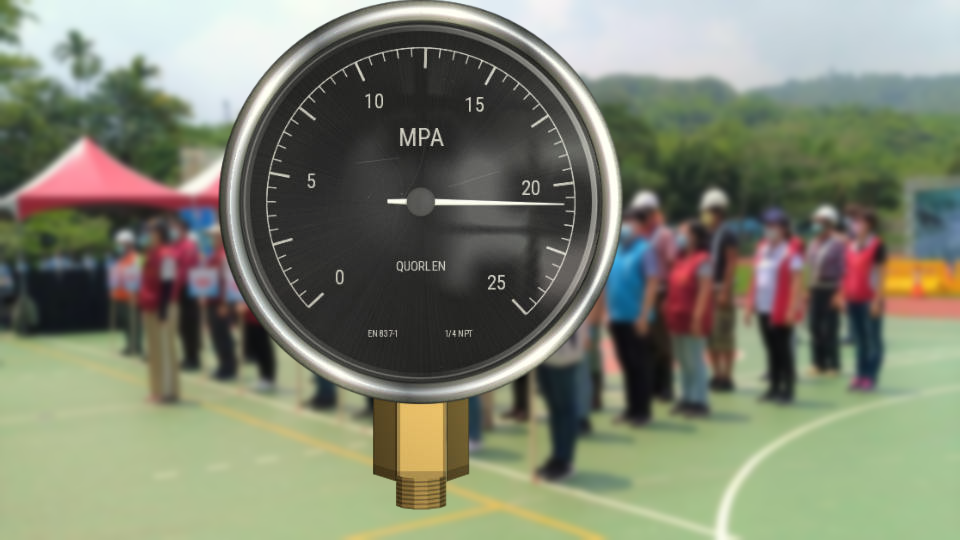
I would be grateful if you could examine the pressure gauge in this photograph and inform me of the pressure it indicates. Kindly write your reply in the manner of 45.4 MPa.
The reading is 20.75 MPa
